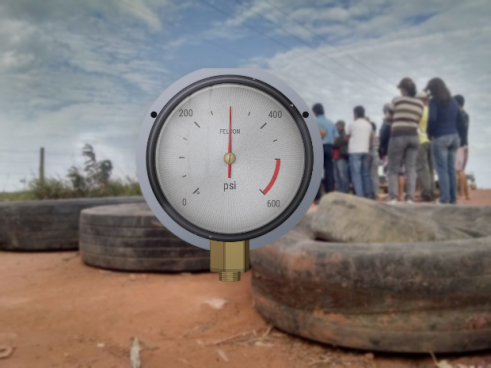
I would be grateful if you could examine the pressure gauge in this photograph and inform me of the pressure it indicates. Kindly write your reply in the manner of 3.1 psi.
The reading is 300 psi
